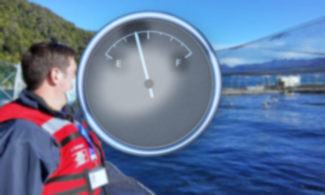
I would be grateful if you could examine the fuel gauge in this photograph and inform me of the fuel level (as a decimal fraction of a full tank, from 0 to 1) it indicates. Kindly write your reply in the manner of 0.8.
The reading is 0.375
